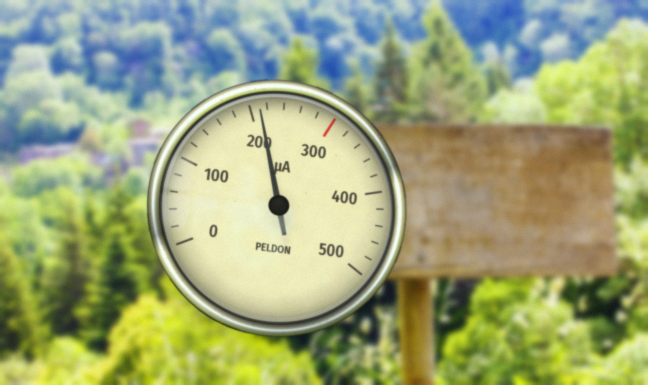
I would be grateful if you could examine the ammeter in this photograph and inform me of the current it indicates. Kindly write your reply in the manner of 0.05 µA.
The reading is 210 µA
